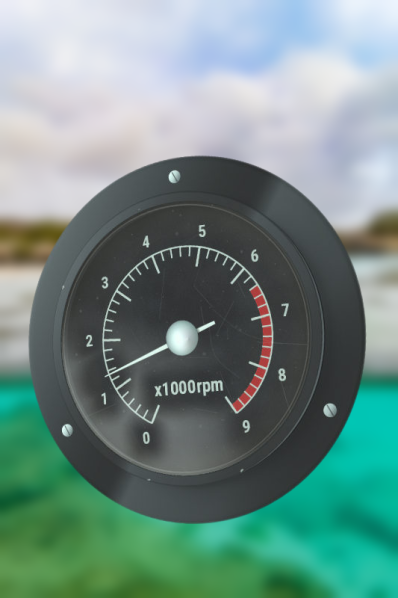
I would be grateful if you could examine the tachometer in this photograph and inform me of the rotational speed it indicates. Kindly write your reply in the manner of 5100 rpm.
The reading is 1300 rpm
